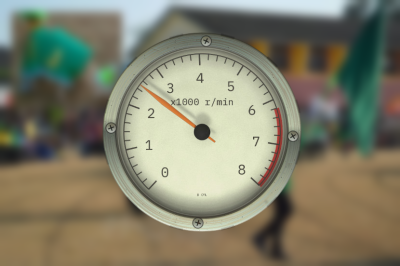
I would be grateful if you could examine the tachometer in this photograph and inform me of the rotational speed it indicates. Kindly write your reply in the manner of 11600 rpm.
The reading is 2500 rpm
